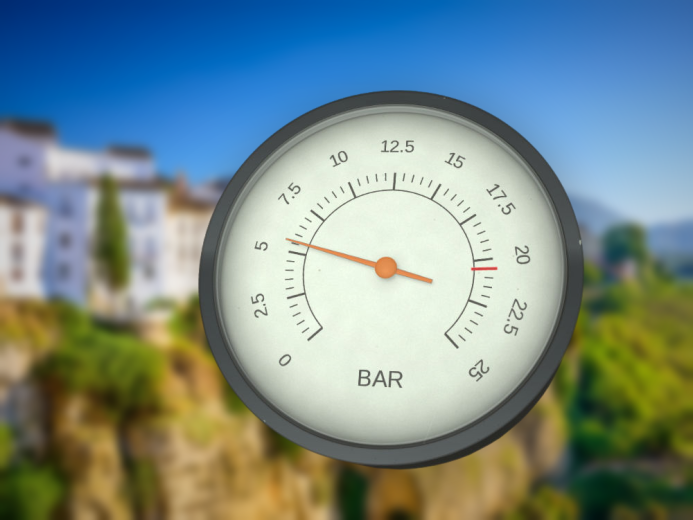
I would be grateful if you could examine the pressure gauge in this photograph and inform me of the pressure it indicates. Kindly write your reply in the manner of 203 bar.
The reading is 5.5 bar
